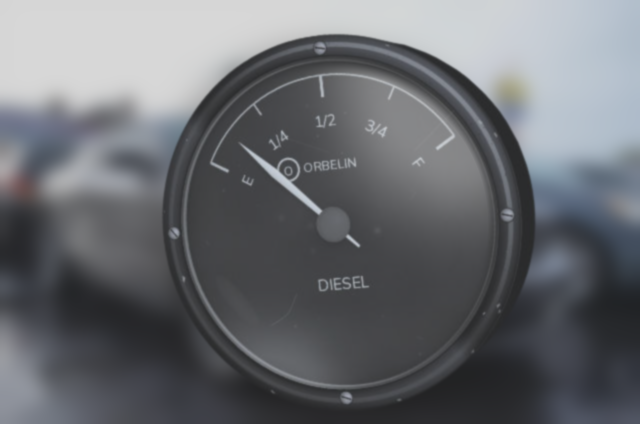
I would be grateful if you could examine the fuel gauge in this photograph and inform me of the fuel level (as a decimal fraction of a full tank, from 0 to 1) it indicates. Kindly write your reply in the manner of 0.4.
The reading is 0.125
